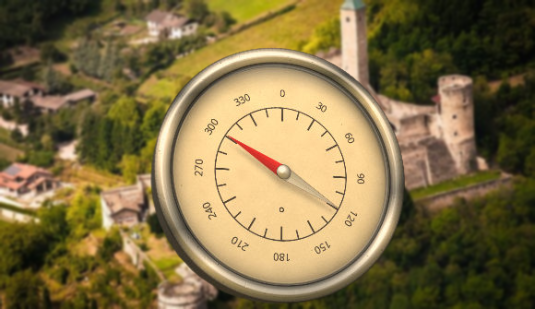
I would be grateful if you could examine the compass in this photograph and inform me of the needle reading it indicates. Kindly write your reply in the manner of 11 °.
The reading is 300 °
